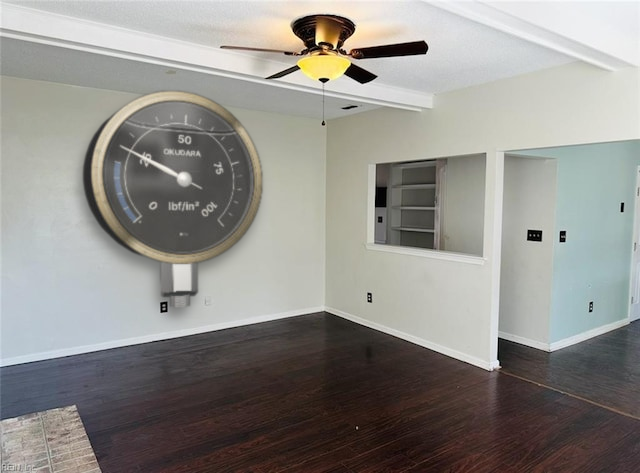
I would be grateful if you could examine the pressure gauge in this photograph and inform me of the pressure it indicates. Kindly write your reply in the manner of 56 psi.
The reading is 25 psi
